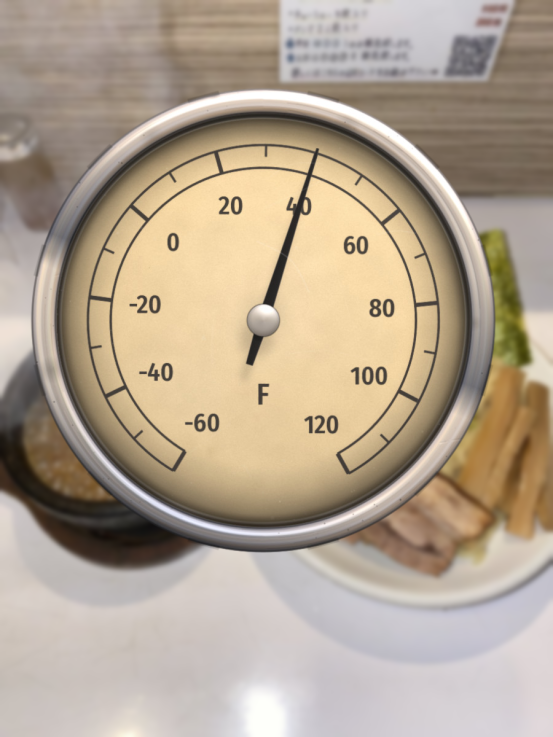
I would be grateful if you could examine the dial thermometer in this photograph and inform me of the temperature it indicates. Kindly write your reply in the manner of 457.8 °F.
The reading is 40 °F
